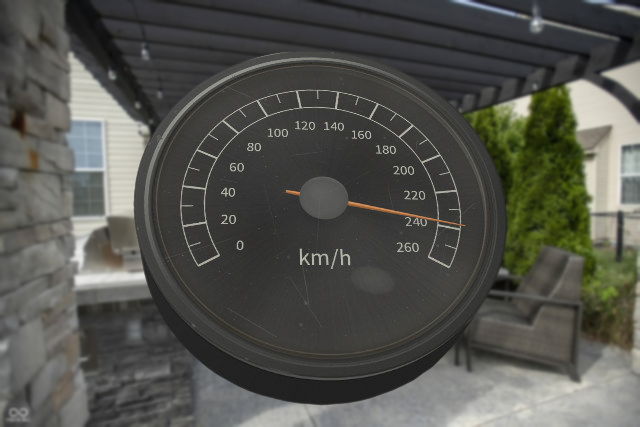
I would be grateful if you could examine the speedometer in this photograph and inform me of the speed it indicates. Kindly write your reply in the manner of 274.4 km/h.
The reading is 240 km/h
